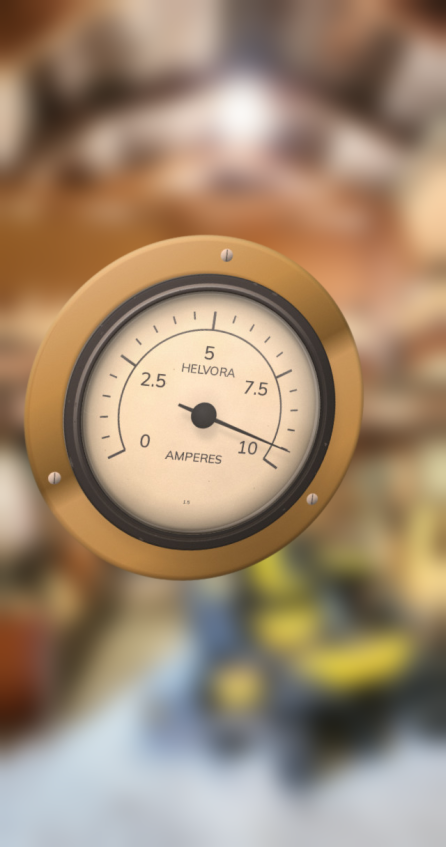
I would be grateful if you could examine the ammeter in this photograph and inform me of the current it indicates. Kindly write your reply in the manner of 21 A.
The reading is 9.5 A
